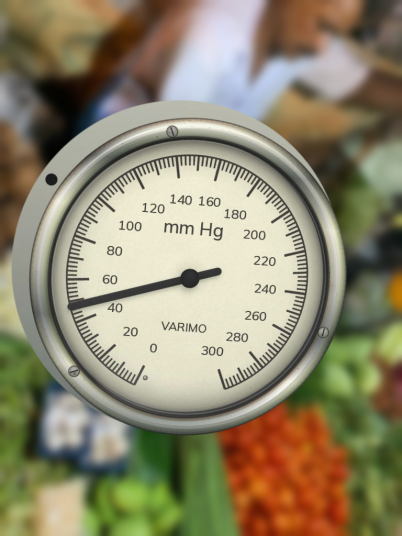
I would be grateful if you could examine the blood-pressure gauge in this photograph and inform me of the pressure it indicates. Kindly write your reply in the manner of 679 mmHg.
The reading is 48 mmHg
